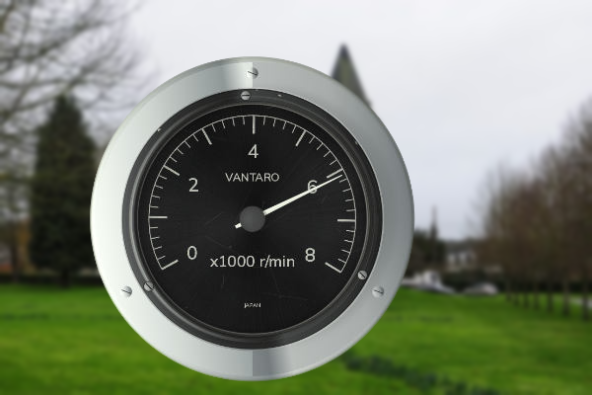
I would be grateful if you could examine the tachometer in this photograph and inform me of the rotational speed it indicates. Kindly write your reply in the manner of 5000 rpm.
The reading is 6100 rpm
